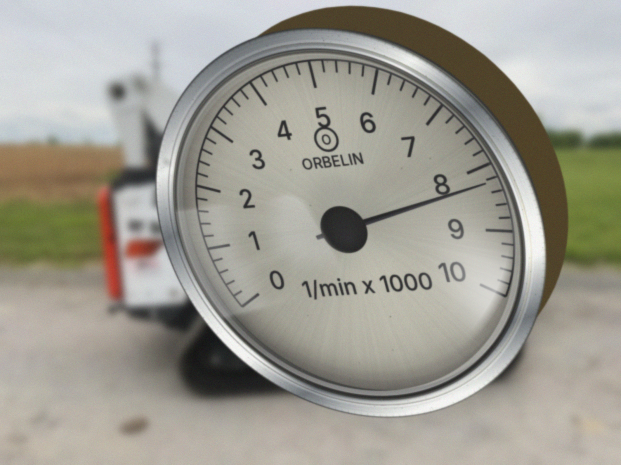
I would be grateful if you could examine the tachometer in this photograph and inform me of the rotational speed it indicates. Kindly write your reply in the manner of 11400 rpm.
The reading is 8200 rpm
